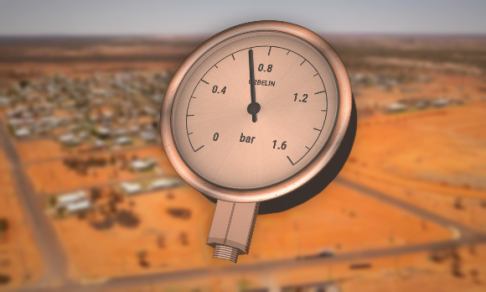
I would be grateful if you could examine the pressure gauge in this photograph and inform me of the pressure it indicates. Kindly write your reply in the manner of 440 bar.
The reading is 0.7 bar
